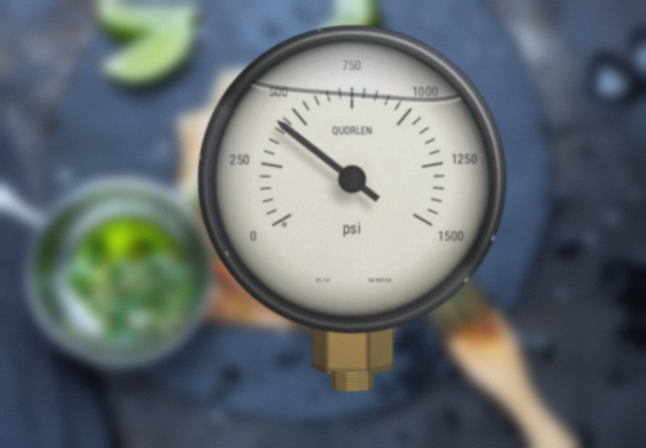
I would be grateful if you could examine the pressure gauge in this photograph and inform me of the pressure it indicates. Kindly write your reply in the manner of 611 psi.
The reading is 425 psi
